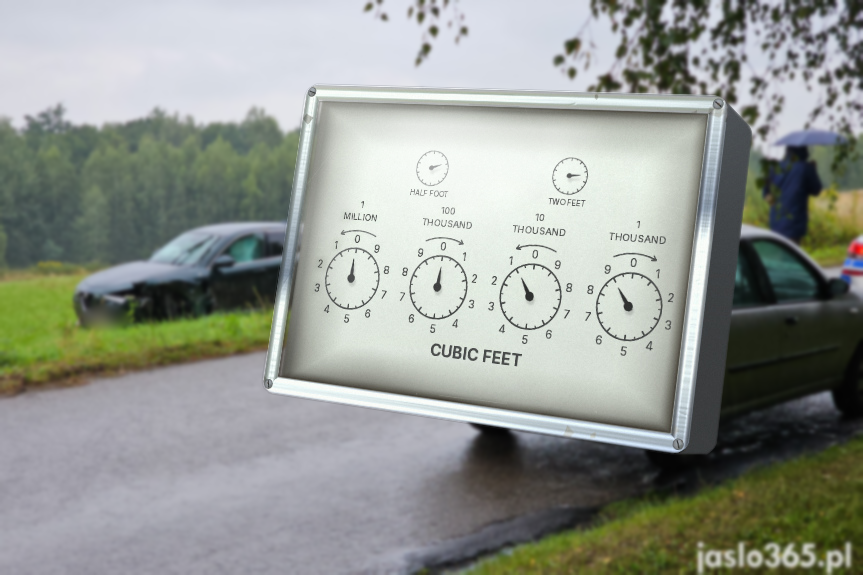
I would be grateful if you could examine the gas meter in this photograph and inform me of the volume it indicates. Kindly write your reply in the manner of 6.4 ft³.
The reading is 900 ft³
